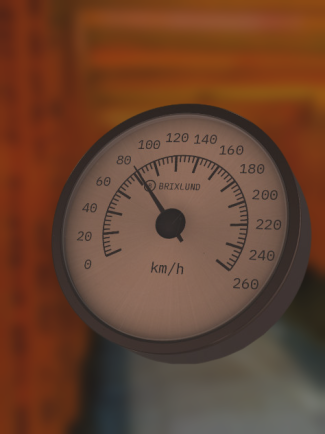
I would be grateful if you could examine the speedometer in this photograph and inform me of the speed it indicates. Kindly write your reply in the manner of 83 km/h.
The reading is 84 km/h
